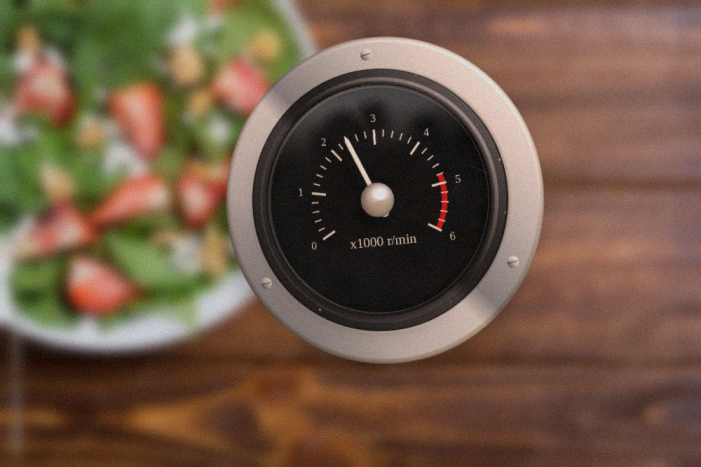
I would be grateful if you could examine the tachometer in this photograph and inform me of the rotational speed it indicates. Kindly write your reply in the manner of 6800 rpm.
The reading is 2400 rpm
